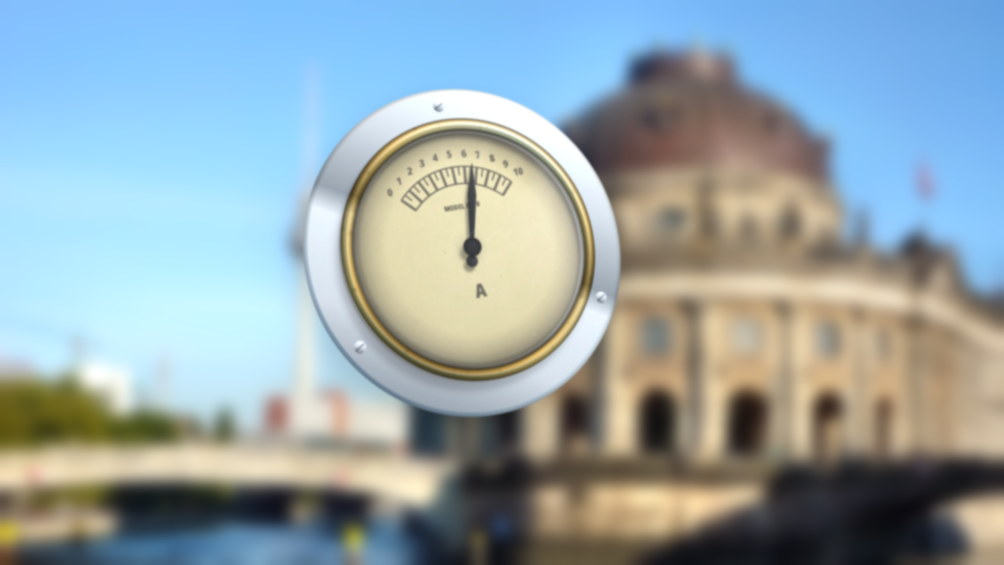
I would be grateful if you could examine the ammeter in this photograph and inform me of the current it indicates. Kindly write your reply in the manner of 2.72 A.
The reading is 6.5 A
